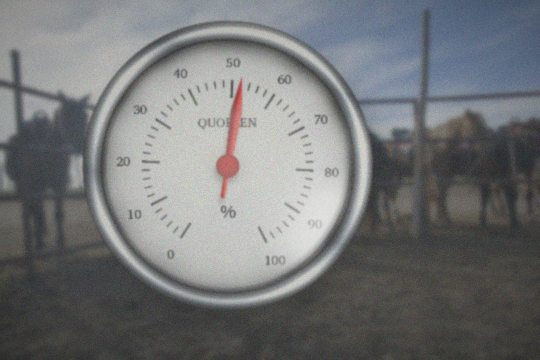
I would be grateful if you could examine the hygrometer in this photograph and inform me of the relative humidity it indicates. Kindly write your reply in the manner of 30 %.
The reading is 52 %
